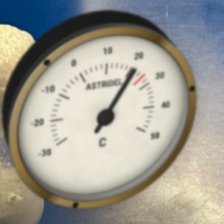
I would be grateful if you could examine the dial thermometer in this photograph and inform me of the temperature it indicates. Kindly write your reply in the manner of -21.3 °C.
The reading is 20 °C
